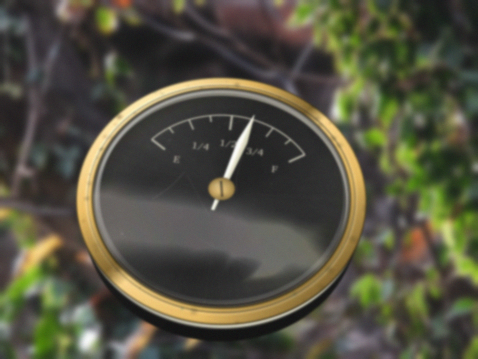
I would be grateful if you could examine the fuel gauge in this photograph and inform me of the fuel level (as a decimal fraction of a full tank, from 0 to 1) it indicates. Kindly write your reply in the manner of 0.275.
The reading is 0.625
